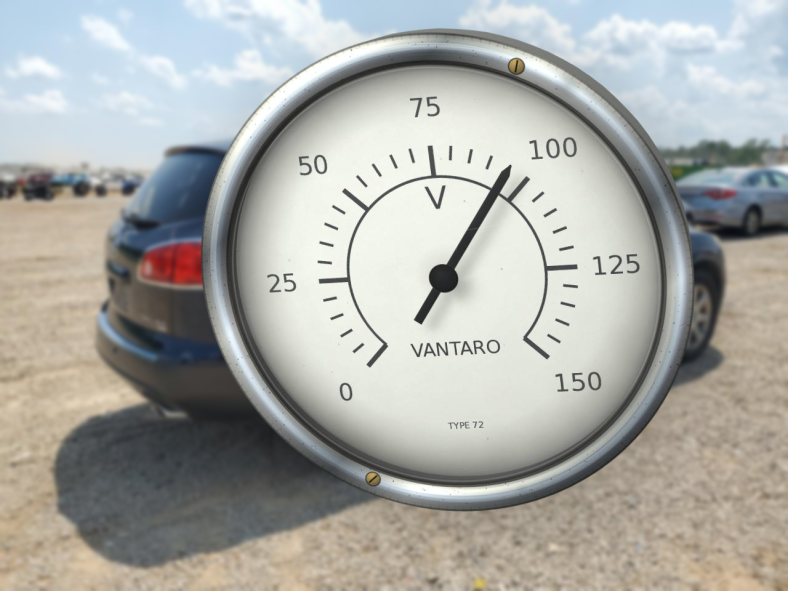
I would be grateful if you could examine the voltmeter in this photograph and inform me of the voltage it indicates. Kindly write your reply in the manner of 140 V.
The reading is 95 V
